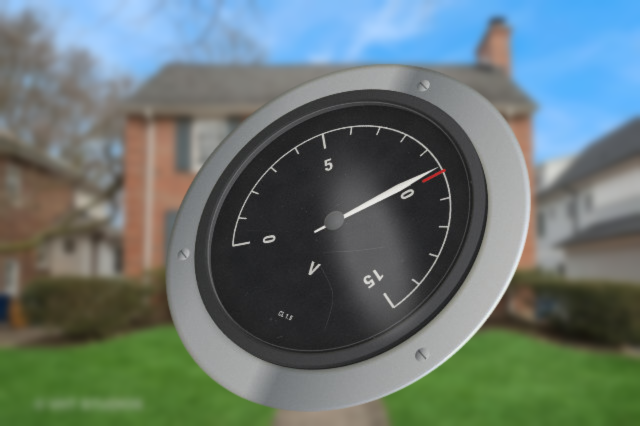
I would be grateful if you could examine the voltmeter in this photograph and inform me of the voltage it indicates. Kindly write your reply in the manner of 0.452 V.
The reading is 10 V
